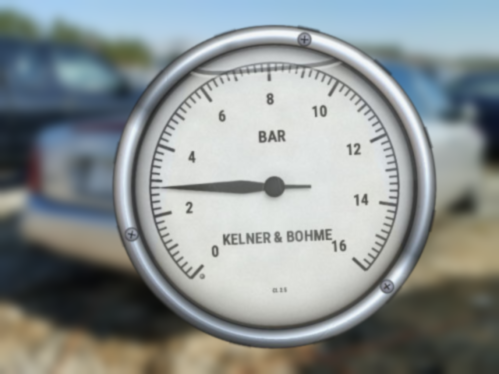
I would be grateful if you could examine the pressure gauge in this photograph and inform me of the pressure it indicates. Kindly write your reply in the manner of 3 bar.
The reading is 2.8 bar
